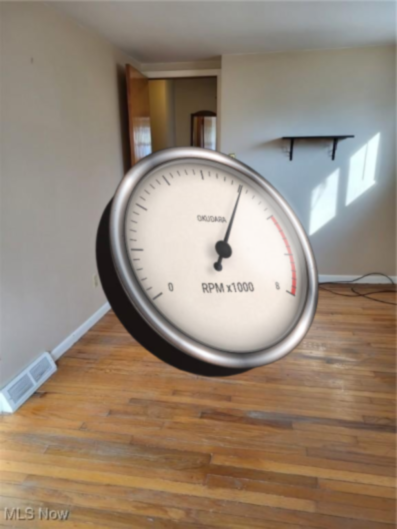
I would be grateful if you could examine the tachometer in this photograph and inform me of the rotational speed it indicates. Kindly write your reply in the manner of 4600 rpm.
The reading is 5000 rpm
